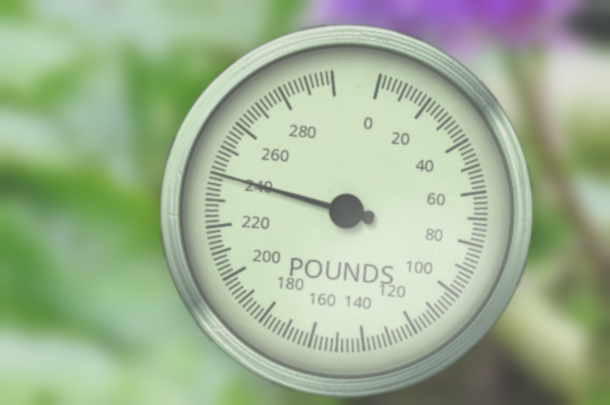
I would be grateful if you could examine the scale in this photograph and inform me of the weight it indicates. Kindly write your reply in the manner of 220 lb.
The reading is 240 lb
